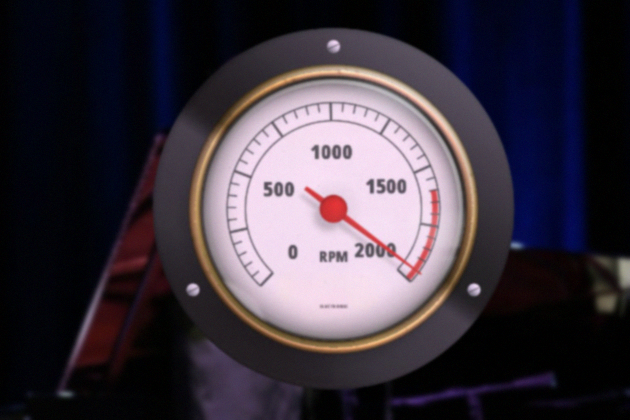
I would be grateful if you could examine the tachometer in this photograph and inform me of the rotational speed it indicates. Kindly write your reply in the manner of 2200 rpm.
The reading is 1950 rpm
